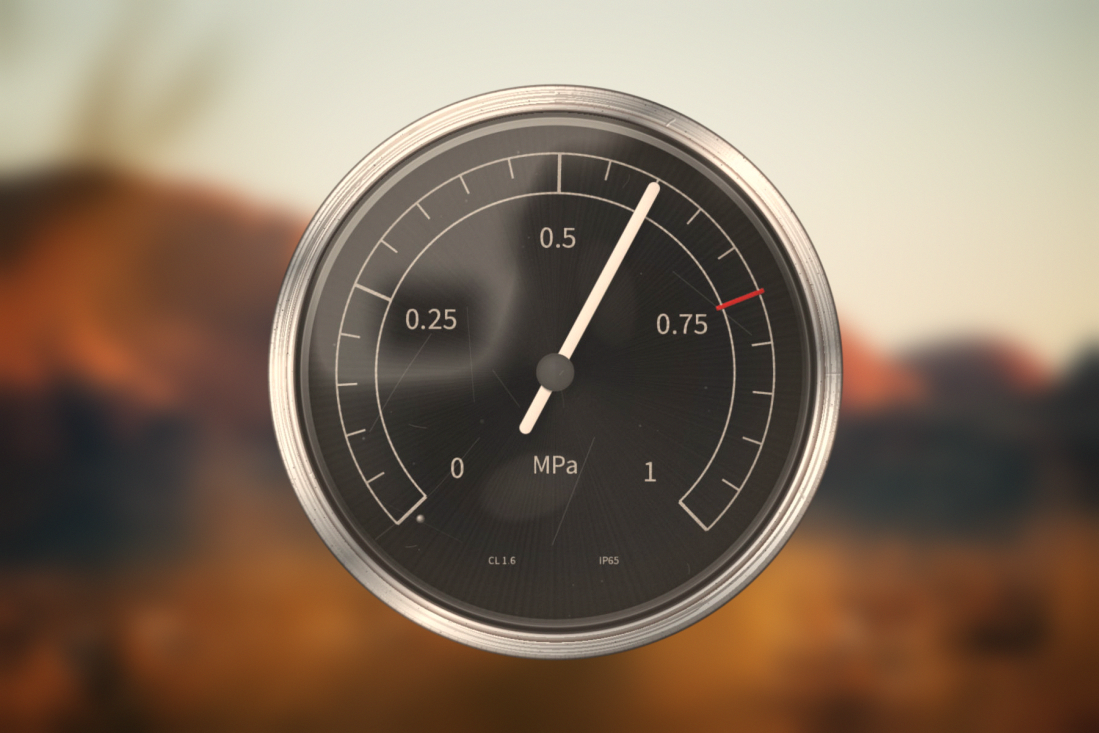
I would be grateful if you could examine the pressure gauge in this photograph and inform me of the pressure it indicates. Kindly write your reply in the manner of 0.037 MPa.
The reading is 0.6 MPa
